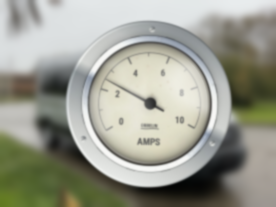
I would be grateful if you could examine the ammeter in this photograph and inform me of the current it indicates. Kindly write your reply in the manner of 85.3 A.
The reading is 2.5 A
